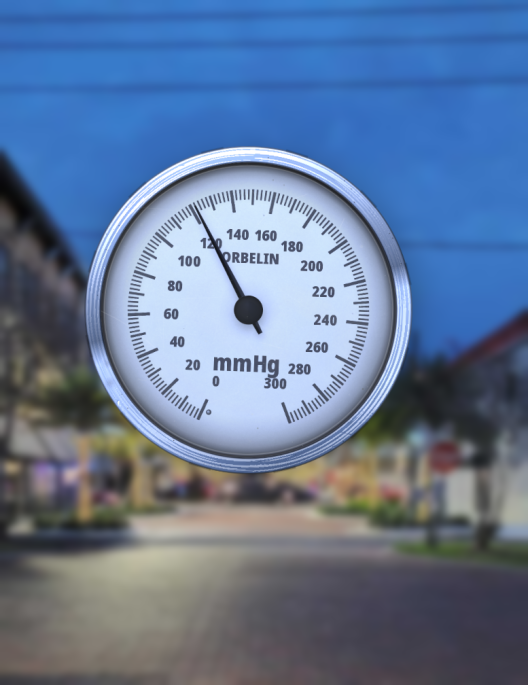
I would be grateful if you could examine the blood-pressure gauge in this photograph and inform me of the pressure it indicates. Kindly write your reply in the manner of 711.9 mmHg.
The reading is 122 mmHg
